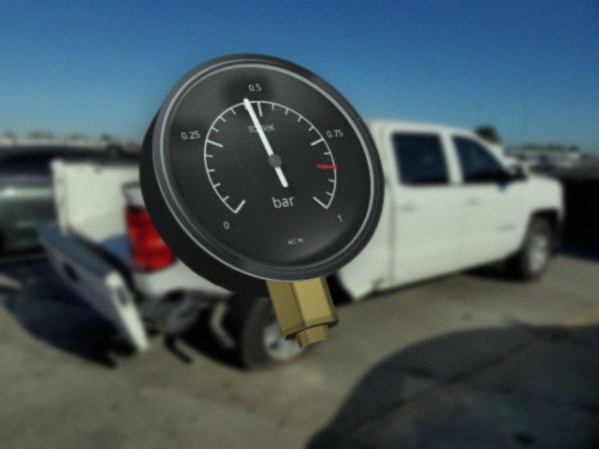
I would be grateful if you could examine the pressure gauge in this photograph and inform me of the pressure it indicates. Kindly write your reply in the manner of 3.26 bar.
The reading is 0.45 bar
